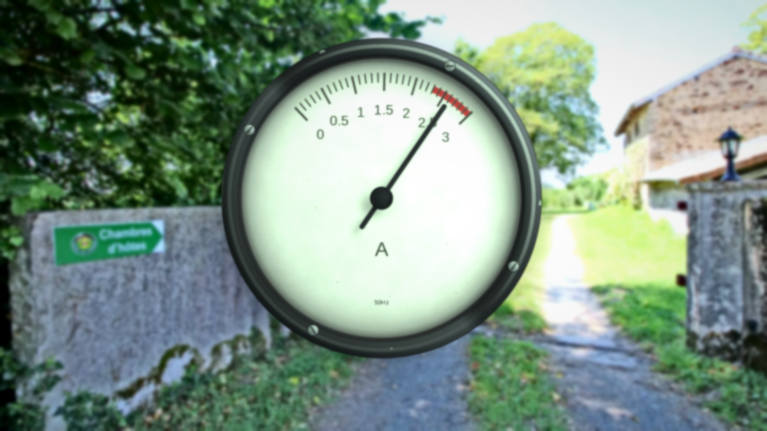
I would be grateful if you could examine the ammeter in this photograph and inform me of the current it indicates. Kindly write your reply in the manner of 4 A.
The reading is 2.6 A
